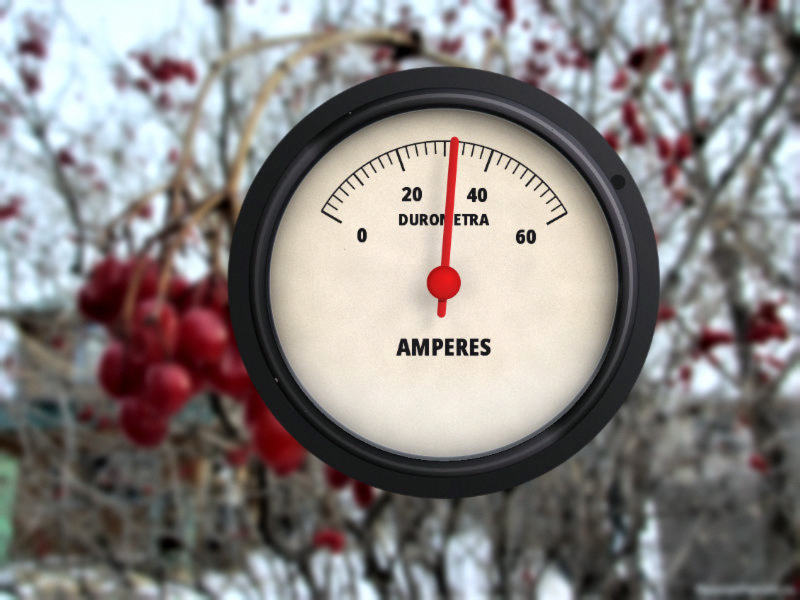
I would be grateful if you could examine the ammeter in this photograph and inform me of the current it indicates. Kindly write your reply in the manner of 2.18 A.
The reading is 32 A
